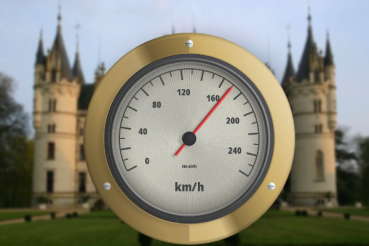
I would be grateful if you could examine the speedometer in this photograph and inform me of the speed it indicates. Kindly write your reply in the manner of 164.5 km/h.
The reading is 170 km/h
